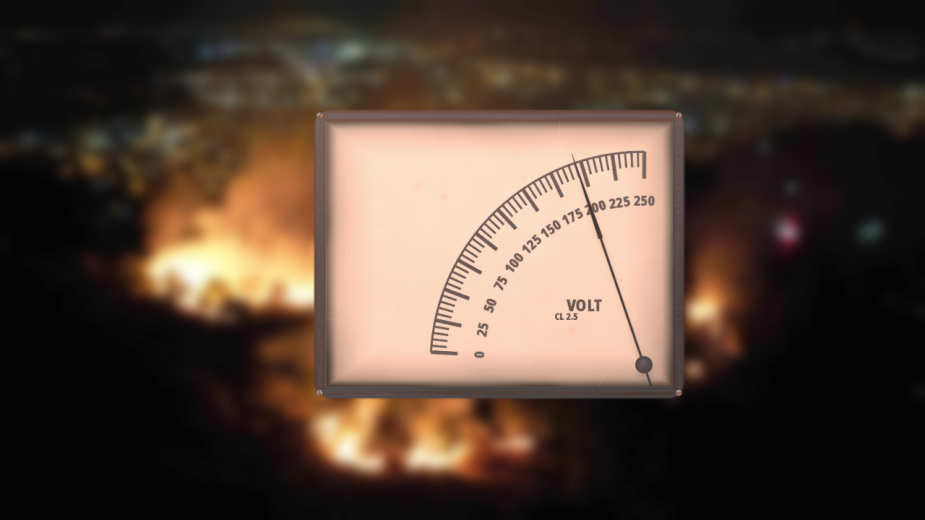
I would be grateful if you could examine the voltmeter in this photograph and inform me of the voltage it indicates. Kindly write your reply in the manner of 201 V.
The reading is 195 V
